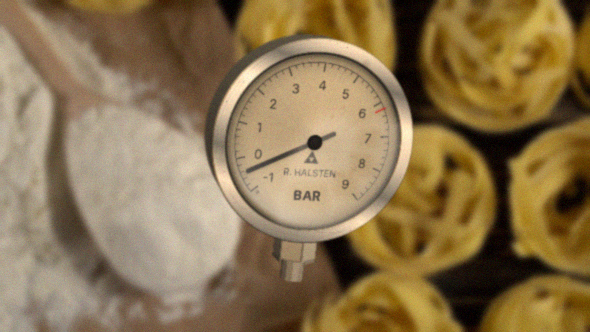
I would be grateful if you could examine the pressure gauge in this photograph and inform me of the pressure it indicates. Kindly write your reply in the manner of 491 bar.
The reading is -0.4 bar
